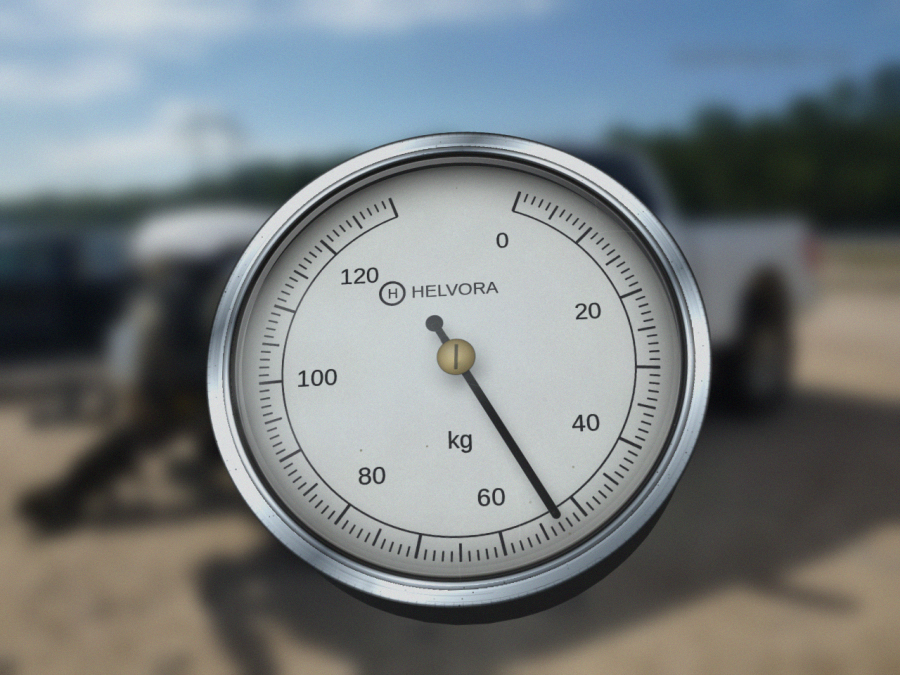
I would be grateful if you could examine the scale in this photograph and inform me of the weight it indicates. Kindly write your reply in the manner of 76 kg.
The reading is 53 kg
